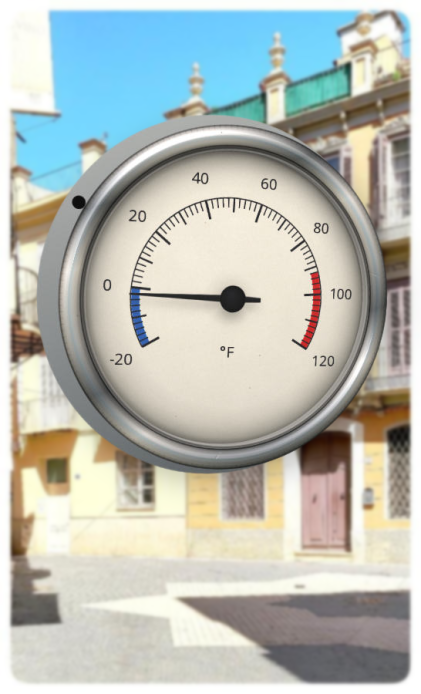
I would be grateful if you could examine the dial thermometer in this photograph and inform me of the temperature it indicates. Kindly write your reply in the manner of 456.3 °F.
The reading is -2 °F
